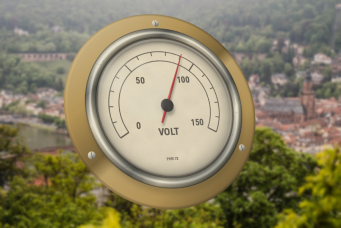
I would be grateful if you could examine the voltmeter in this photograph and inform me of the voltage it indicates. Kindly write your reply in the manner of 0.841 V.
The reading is 90 V
